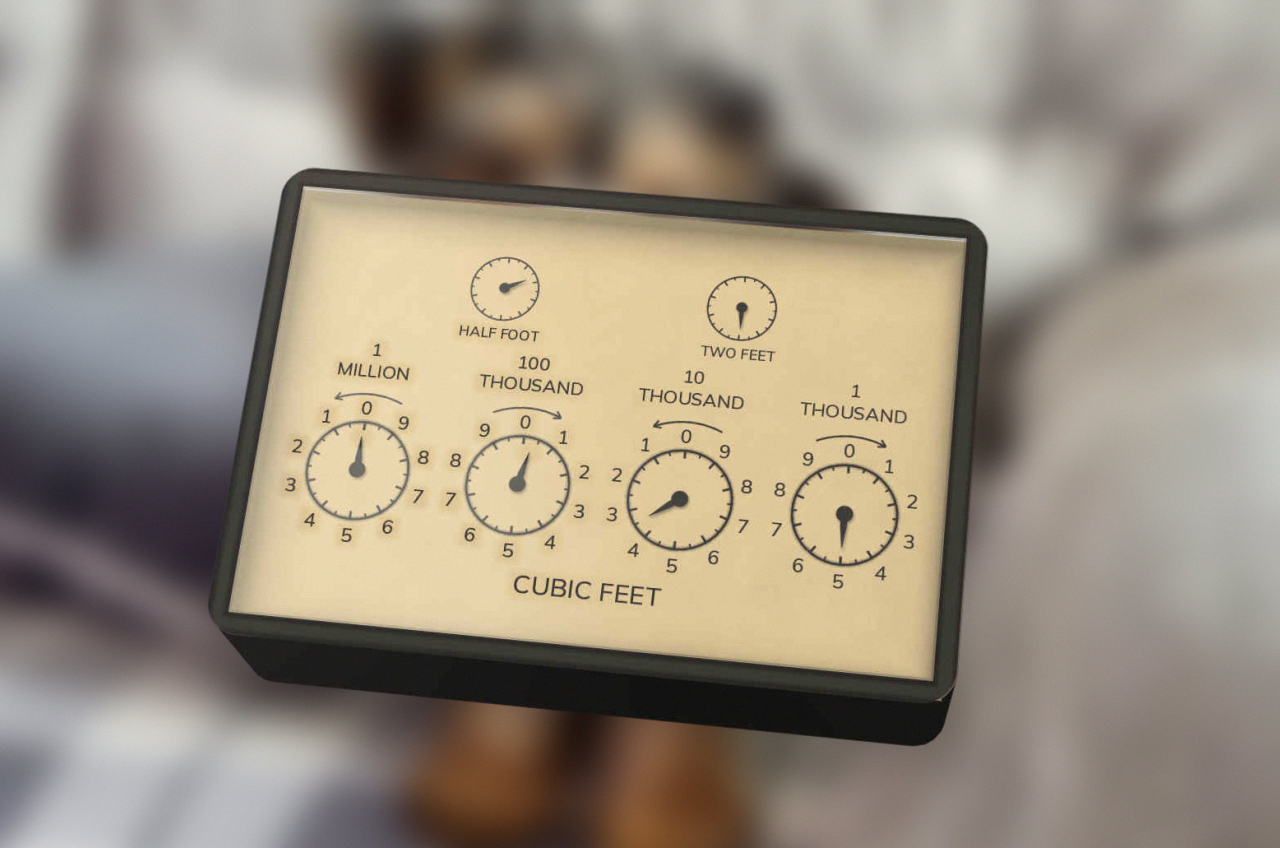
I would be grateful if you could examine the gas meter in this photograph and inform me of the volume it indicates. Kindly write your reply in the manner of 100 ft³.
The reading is 3500 ft³
